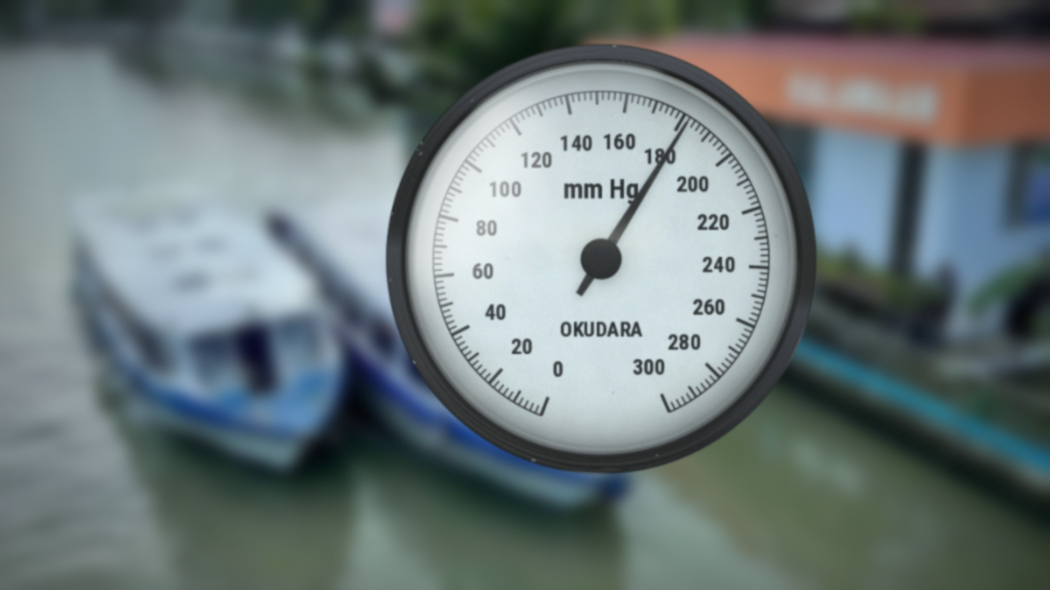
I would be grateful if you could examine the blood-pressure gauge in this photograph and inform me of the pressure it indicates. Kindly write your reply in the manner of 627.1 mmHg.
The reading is 182 mmHg
